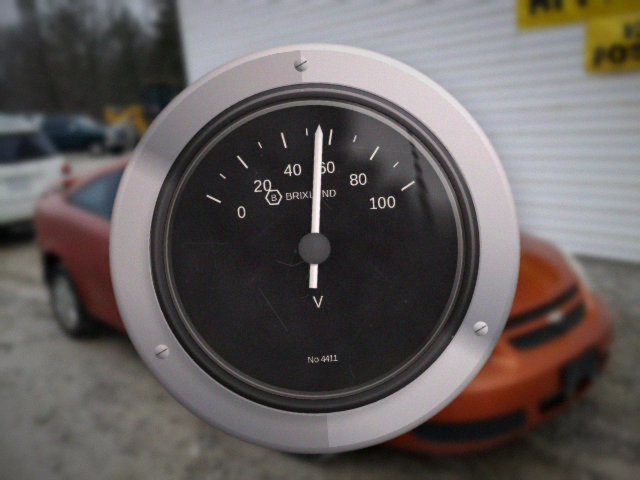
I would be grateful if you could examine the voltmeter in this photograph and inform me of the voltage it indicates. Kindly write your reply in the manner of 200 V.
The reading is 55 V
